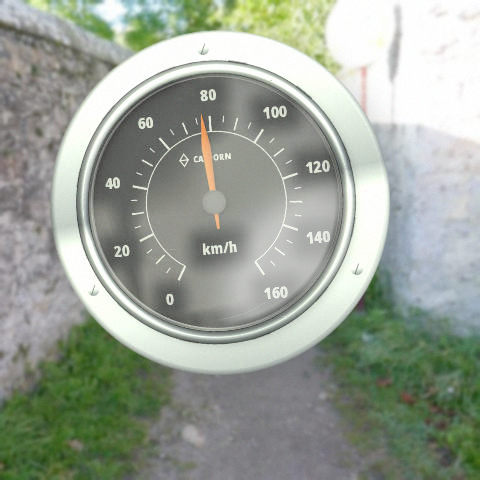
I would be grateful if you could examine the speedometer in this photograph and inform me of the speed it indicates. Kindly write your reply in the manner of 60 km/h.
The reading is 77.5 km/h
